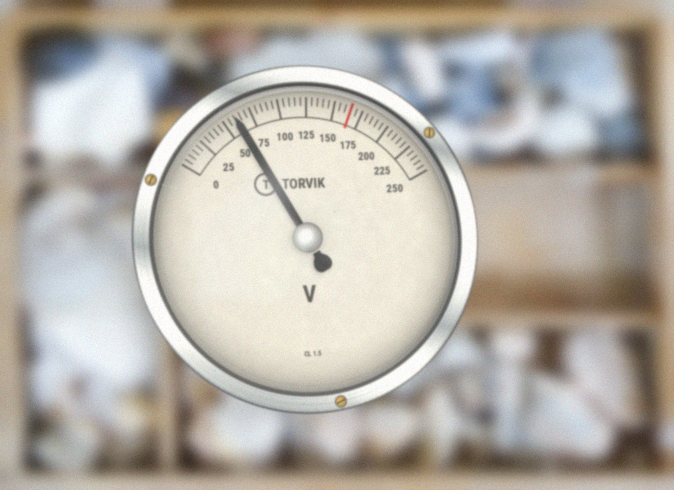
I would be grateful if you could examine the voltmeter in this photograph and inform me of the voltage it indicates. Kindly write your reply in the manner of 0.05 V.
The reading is 60 V
